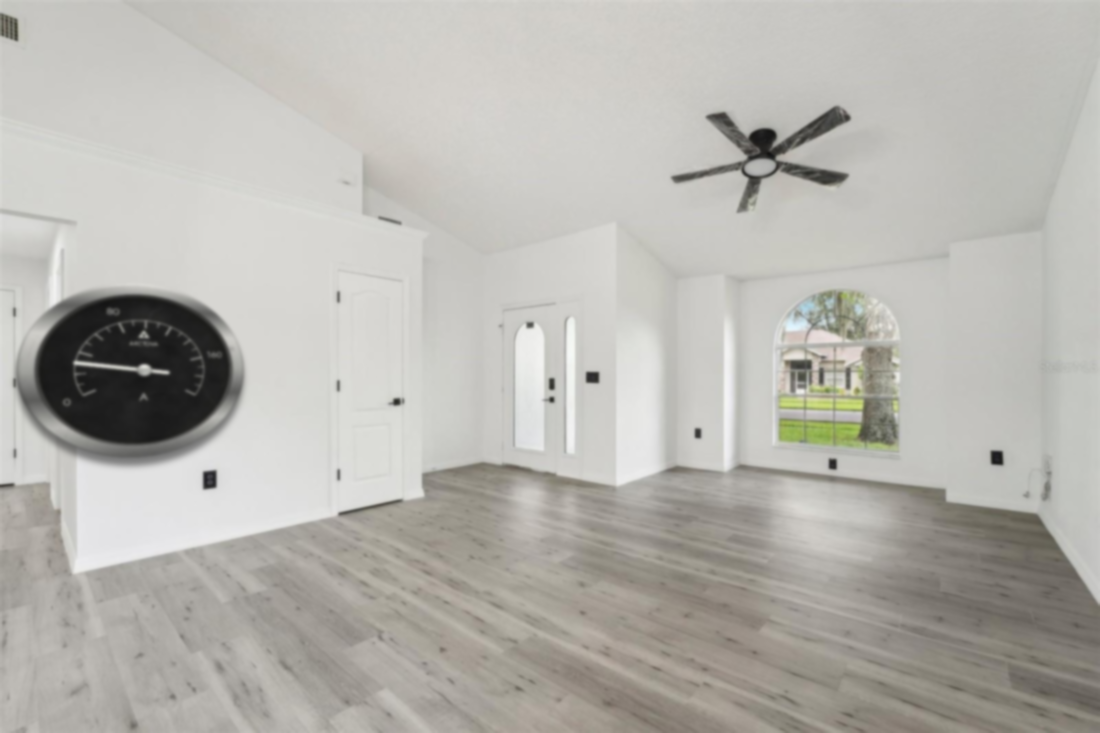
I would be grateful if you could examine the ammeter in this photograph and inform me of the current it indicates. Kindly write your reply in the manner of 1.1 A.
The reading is 30 A
